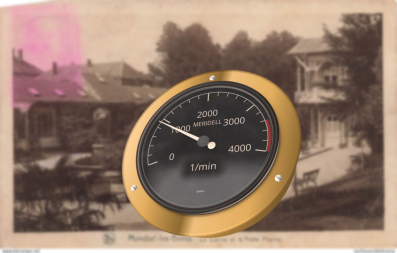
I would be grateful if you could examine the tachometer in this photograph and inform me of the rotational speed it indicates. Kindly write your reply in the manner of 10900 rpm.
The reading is 900 rpm
